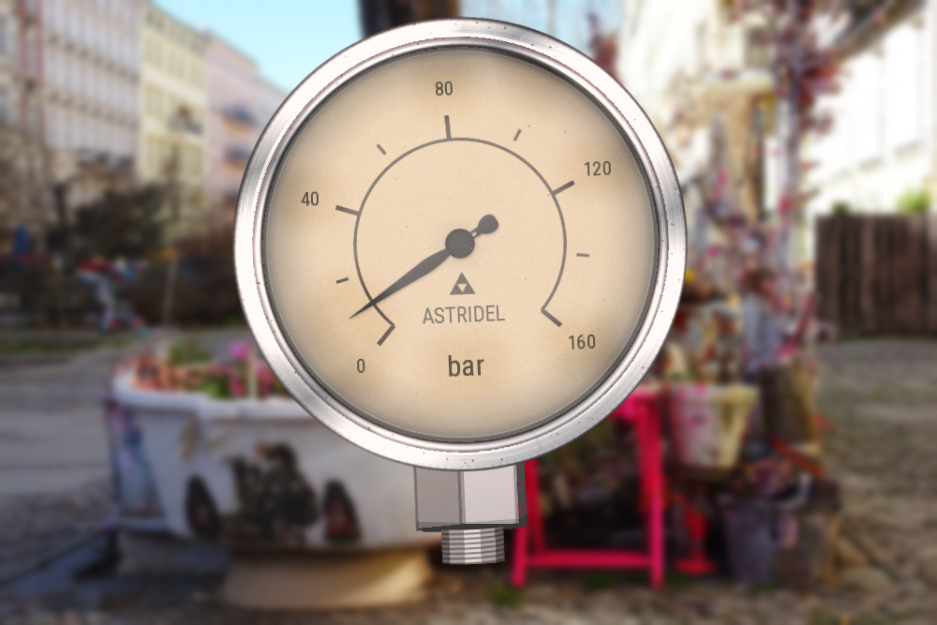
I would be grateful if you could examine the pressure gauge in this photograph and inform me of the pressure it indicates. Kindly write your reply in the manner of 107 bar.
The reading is 10 bar
